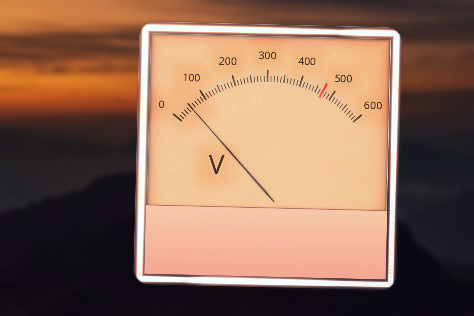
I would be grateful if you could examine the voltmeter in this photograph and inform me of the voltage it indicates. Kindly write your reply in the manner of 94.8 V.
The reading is 50 V
